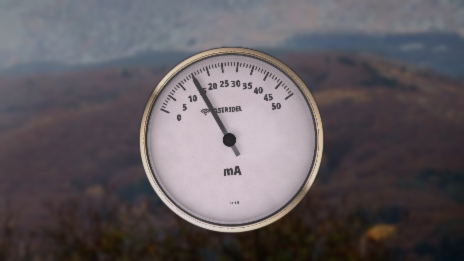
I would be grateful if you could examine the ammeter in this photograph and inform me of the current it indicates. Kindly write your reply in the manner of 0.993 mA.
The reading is 15 mA
